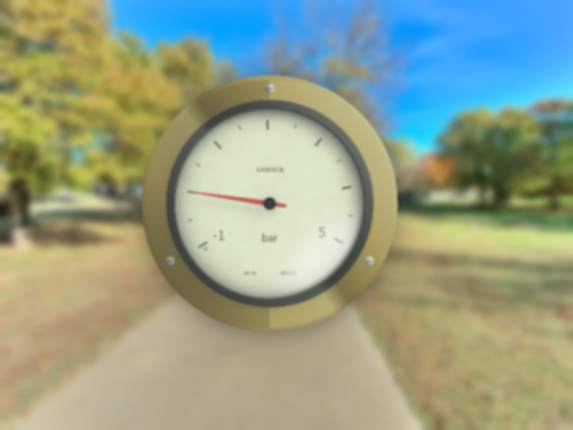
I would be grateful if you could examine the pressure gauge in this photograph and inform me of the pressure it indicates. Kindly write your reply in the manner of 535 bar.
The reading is 0 bar
